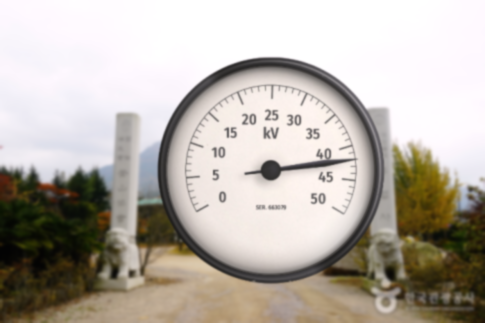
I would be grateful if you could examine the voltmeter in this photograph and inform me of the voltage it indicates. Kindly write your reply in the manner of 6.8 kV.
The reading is 42 kV
